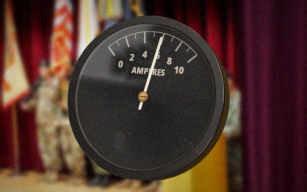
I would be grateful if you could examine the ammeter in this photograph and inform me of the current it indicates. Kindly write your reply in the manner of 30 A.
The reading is 6 A
